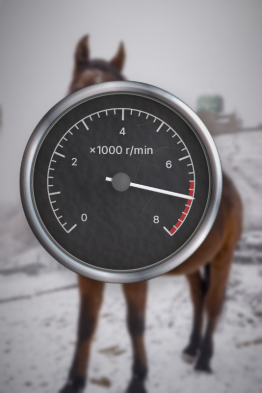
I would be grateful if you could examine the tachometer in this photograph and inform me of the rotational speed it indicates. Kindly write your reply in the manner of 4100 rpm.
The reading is 7000 rpm
